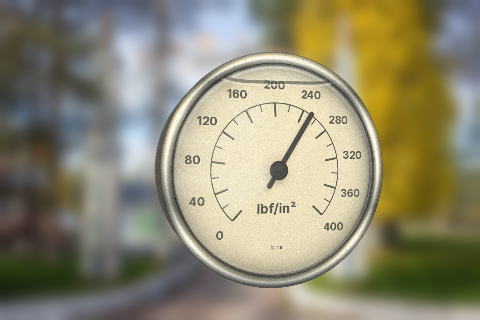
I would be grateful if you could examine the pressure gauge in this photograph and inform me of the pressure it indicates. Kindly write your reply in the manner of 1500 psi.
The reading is 250 psi
